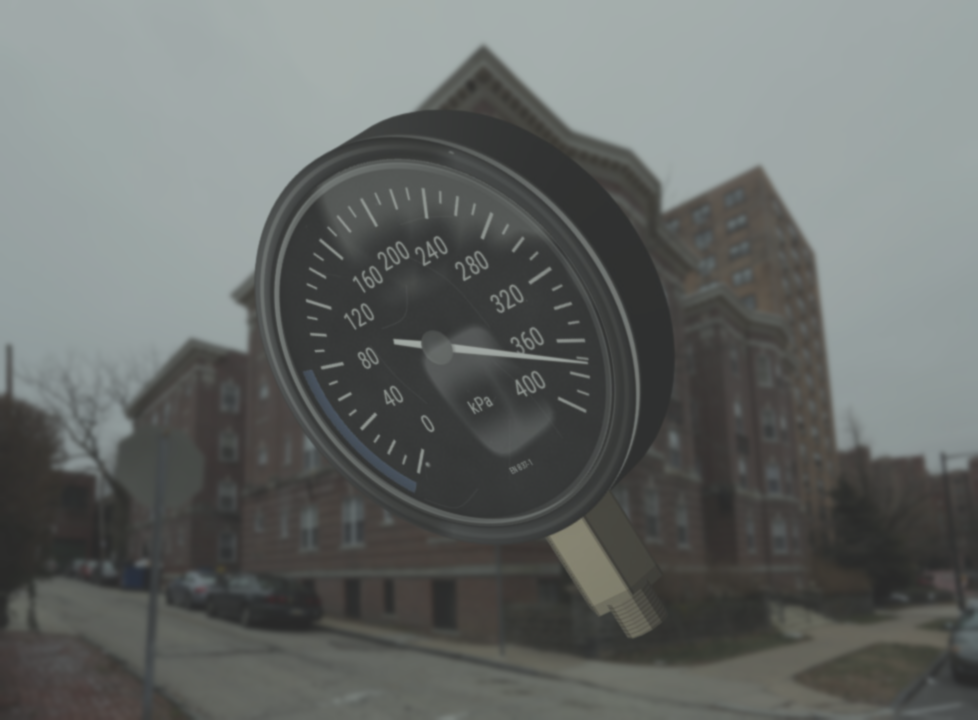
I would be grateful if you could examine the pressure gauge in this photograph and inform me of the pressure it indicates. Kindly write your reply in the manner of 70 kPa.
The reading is 370 kPa
